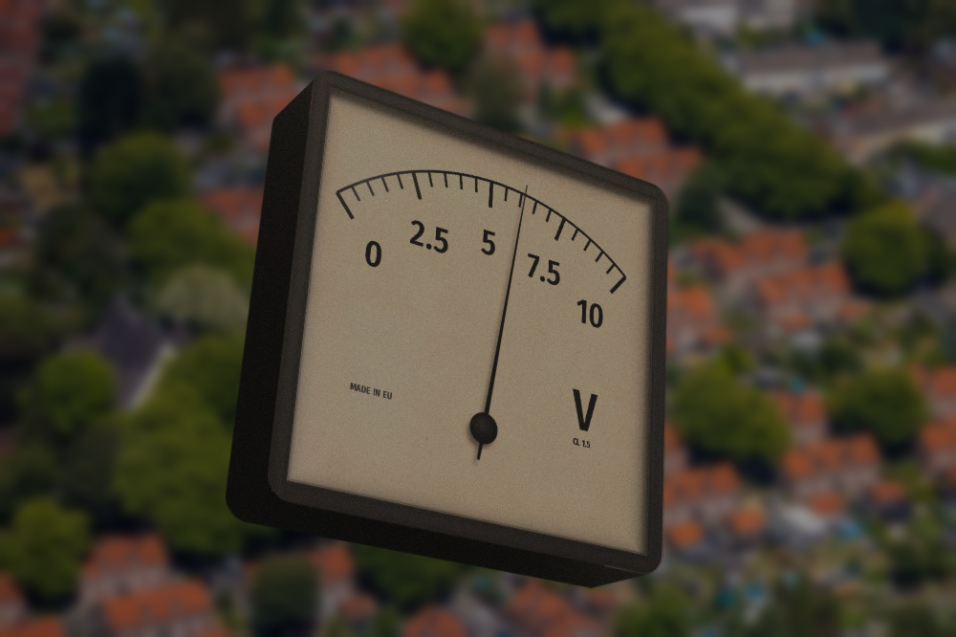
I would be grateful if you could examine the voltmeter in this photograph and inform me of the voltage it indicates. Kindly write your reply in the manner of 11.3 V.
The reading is 6 V
